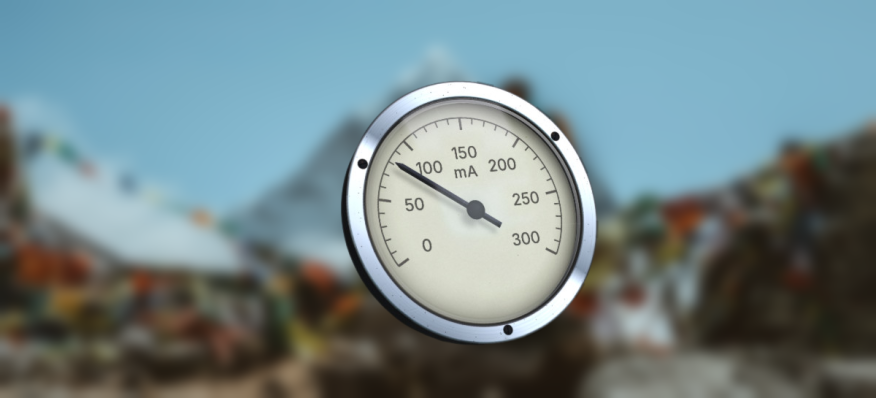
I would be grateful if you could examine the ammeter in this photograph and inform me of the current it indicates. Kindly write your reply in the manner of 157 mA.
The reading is 80 mA
